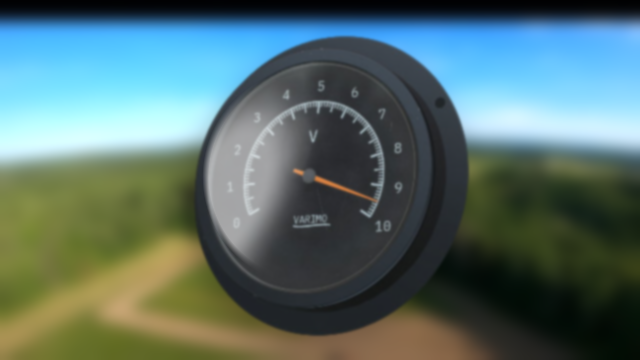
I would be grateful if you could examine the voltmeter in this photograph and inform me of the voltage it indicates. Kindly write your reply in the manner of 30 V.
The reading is 9.5 V
